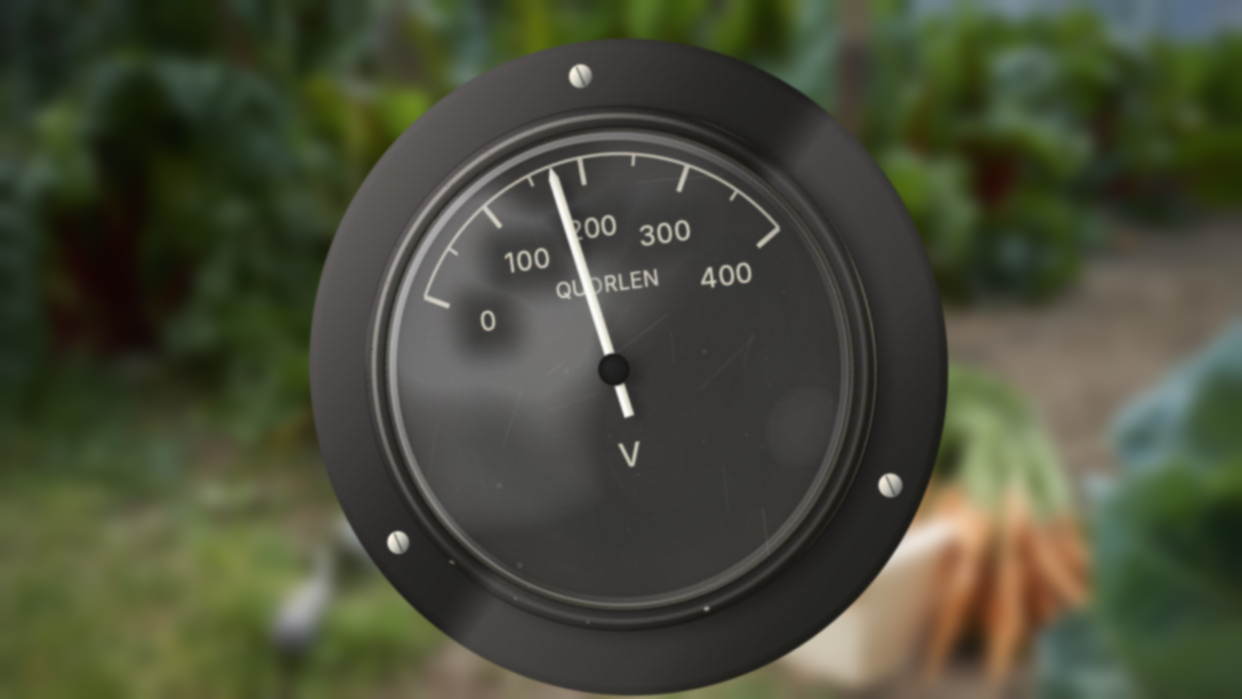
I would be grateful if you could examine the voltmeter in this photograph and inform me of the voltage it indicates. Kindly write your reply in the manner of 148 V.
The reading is 175 V
